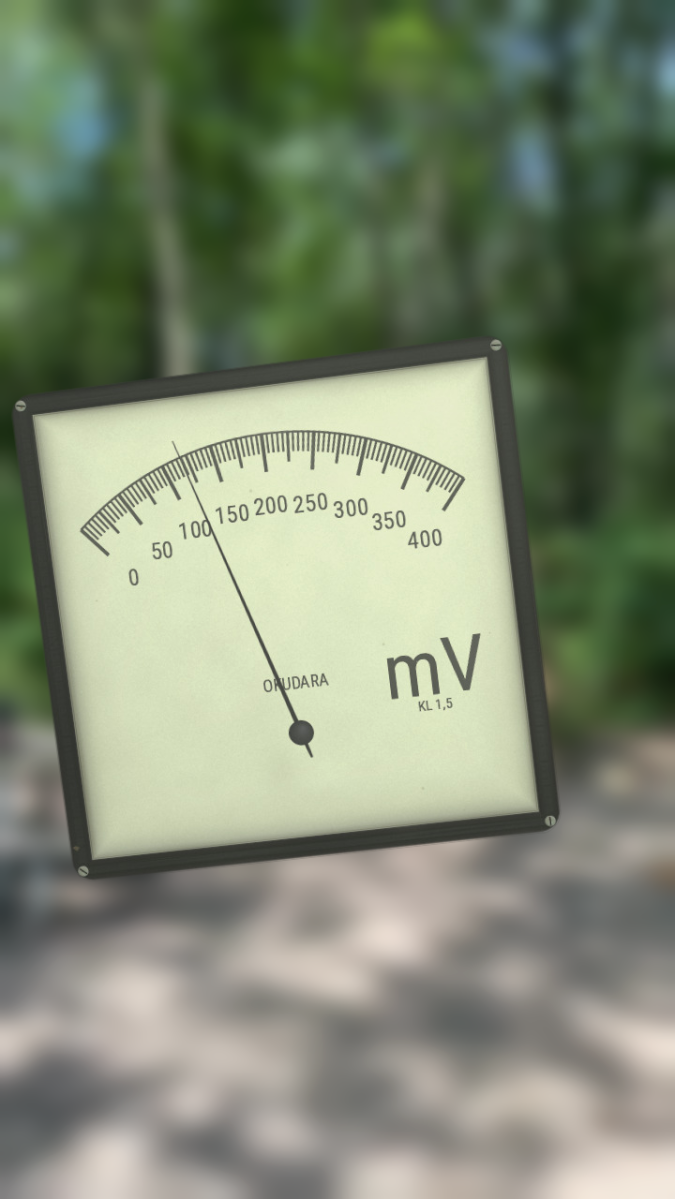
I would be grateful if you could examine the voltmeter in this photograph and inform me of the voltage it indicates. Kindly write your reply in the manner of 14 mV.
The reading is 120 mV
